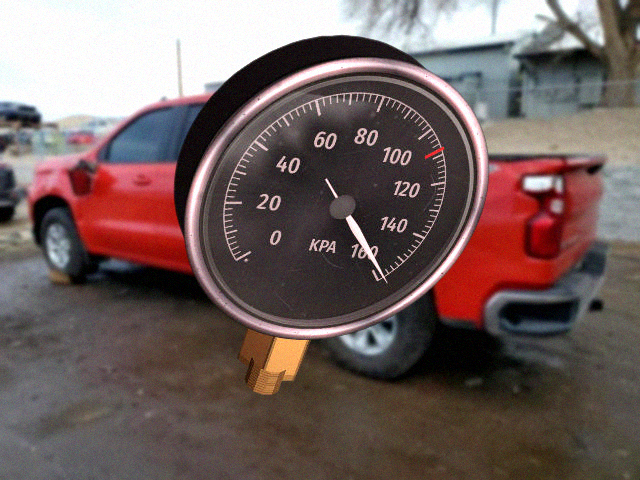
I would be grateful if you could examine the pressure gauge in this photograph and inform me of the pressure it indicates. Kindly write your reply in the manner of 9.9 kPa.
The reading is 158 kPa
